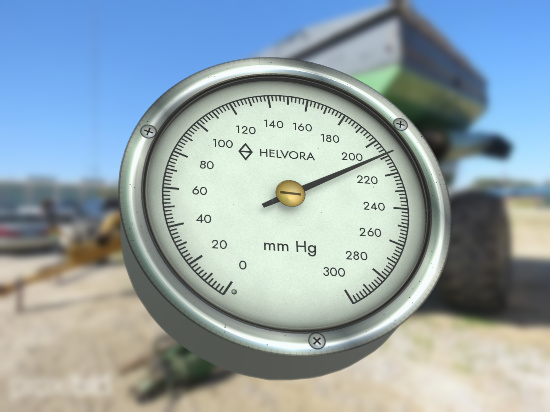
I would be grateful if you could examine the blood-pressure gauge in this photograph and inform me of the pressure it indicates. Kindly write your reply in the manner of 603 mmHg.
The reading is 210 mmHg
